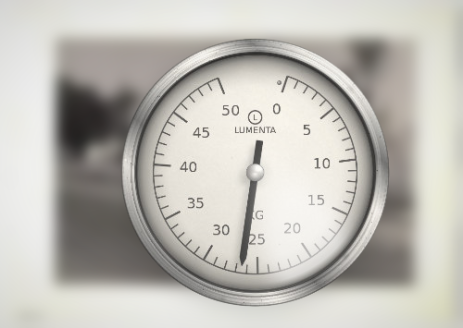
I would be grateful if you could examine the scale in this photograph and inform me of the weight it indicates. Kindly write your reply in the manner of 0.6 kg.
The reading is 26.5 kg
